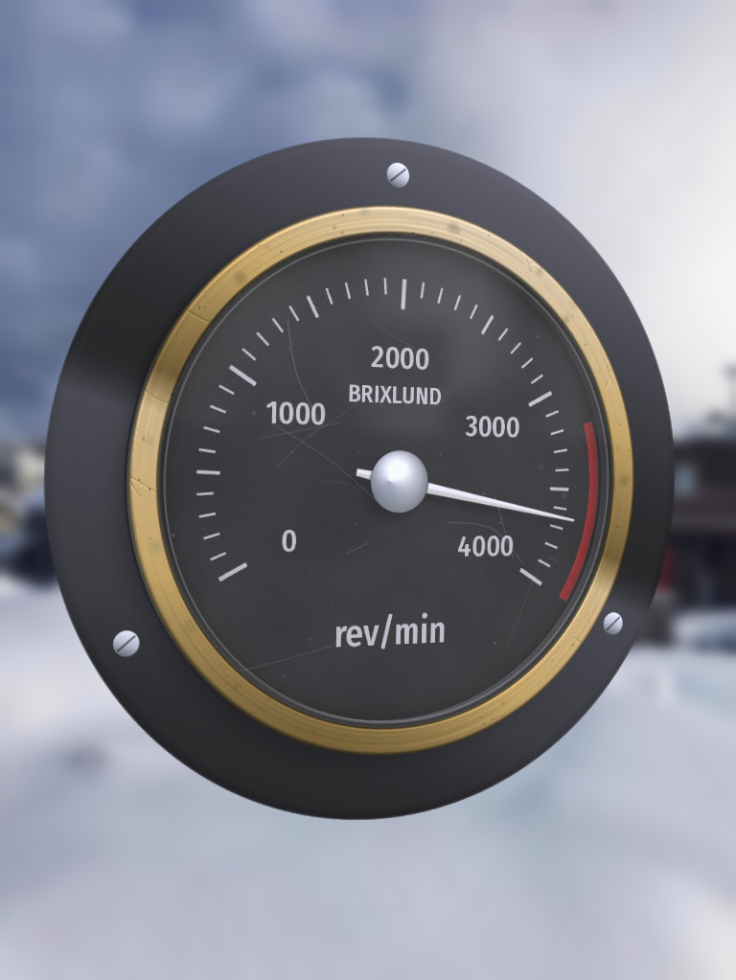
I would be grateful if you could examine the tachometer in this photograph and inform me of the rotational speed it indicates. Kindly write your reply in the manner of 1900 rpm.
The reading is 3650 rpm
